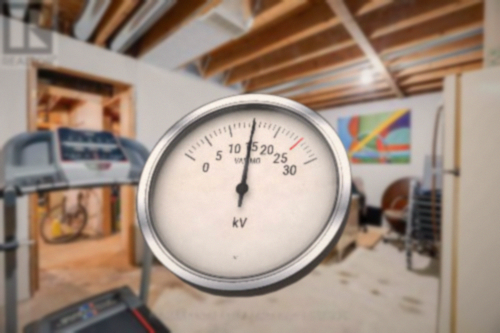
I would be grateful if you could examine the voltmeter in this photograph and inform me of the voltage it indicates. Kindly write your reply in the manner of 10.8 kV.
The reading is 15 kV
